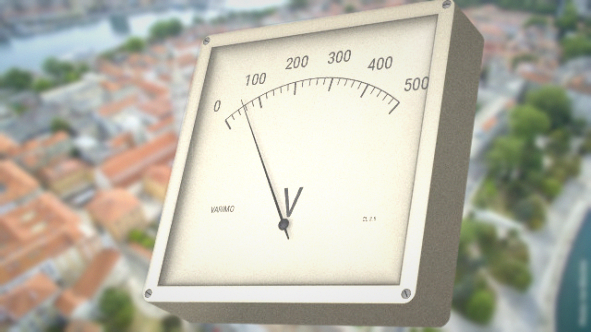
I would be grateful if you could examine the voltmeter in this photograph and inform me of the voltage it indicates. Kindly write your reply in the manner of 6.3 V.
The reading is 60 V
